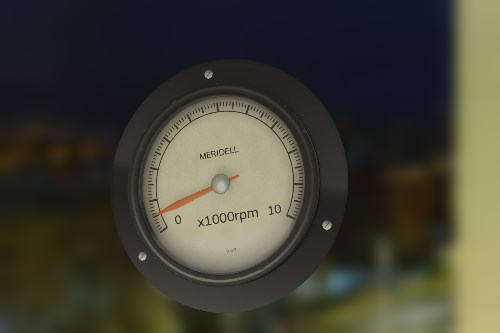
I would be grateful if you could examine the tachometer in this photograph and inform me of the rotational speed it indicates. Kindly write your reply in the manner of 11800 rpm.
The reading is 500 rpm
